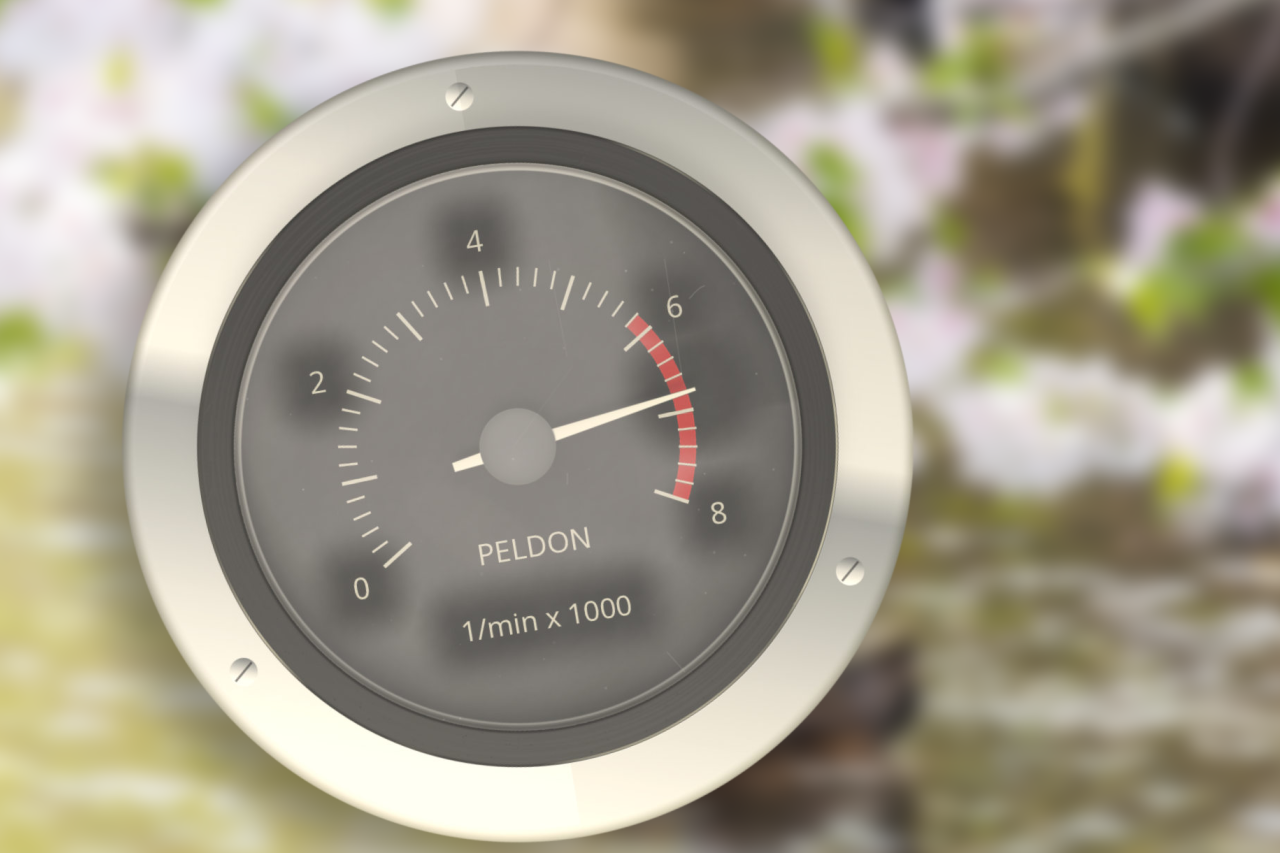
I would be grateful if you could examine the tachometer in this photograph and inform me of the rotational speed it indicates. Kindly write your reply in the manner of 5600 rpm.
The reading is 6800 rpm
